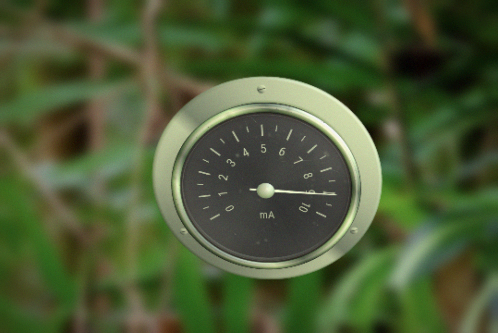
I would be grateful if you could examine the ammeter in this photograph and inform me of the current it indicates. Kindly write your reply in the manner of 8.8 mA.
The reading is 9 mA
